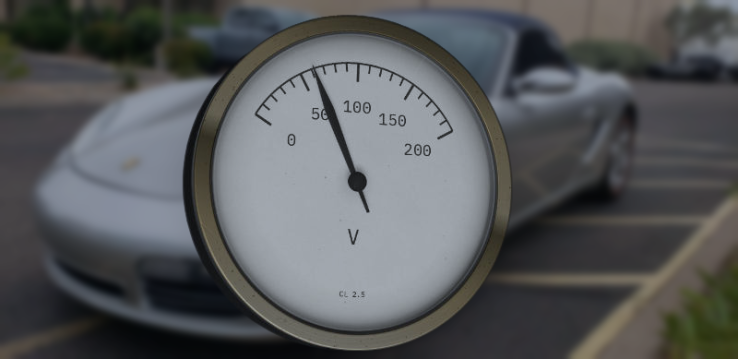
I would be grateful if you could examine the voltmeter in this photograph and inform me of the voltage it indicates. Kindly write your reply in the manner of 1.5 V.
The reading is 60 V
